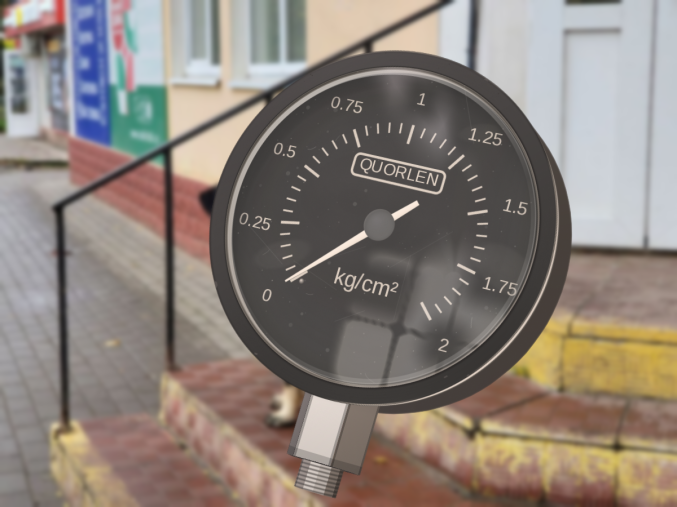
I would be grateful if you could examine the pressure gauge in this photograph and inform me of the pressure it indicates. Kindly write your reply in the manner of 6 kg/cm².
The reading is 0 kg/cm²
